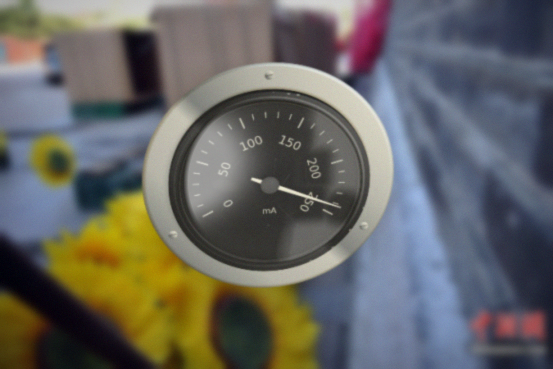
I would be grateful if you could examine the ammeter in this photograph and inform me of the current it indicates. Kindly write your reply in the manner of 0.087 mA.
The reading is 240 mA
